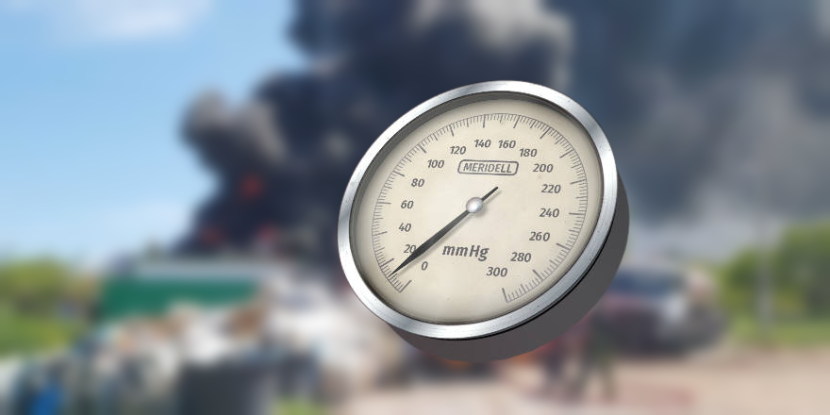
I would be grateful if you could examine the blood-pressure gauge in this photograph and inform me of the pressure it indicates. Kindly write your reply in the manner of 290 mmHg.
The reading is 10 mmHg
